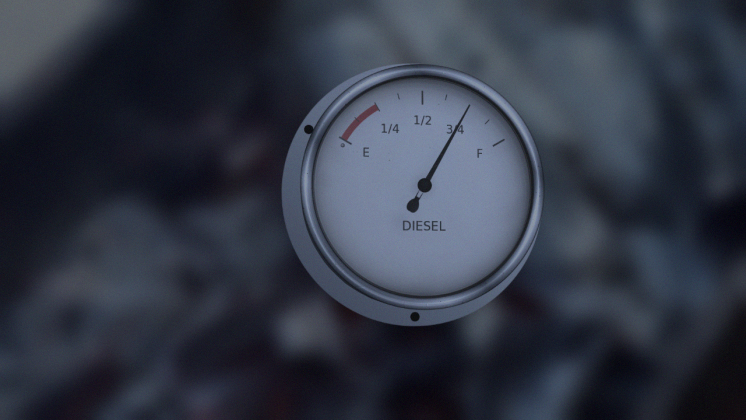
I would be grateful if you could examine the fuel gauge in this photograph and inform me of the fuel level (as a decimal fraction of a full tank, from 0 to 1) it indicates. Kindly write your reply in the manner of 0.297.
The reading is 0.75
